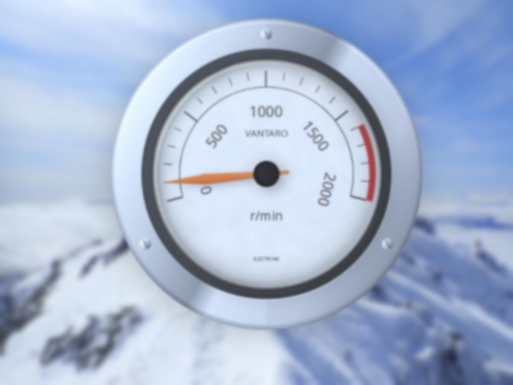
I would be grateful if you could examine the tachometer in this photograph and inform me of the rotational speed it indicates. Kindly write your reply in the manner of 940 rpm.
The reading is 100 rpm
